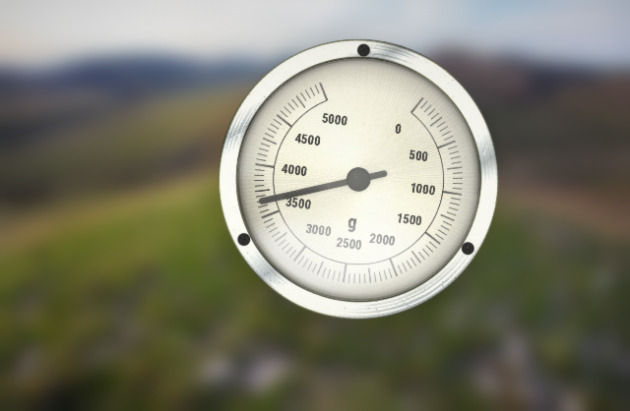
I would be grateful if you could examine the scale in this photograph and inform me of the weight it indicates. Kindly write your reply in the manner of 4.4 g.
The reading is 3650 g
